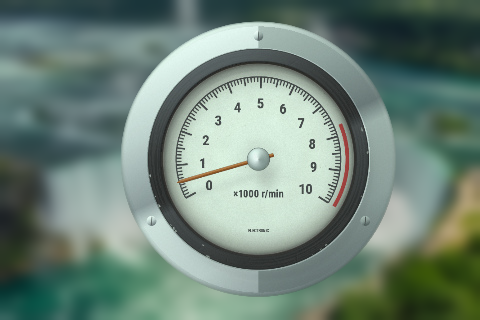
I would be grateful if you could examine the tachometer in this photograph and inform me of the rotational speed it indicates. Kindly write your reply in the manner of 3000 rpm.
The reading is 500 rpm
